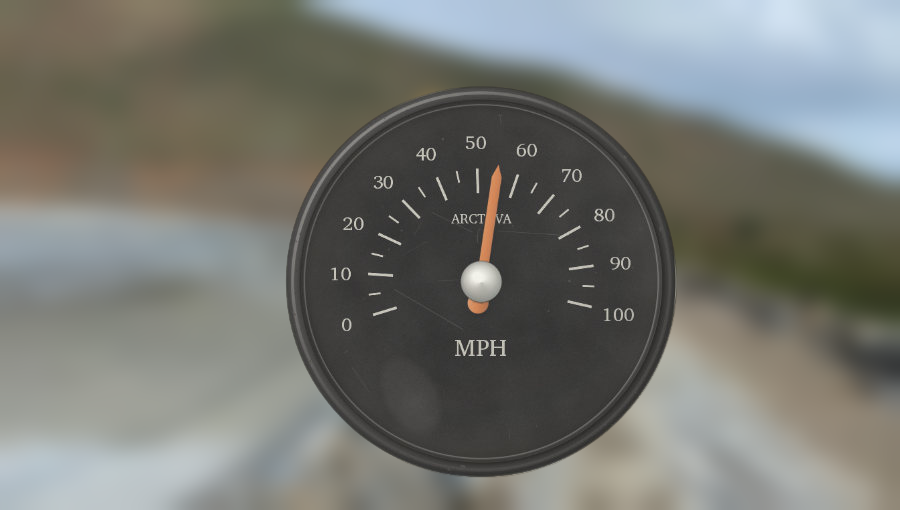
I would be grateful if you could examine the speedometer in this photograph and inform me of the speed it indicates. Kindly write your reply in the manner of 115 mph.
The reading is 55 mph
